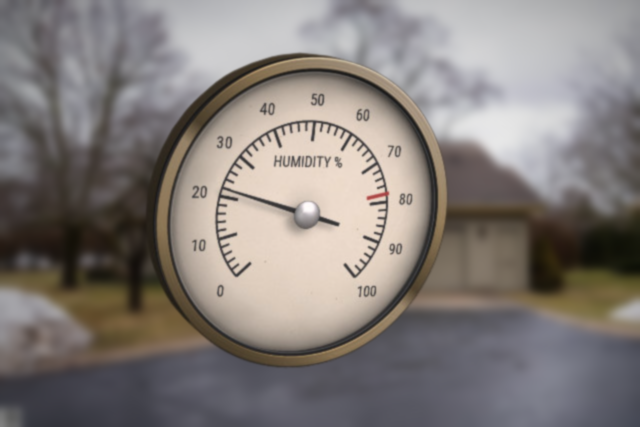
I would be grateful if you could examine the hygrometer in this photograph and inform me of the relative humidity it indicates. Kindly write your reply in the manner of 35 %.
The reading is 22 %
